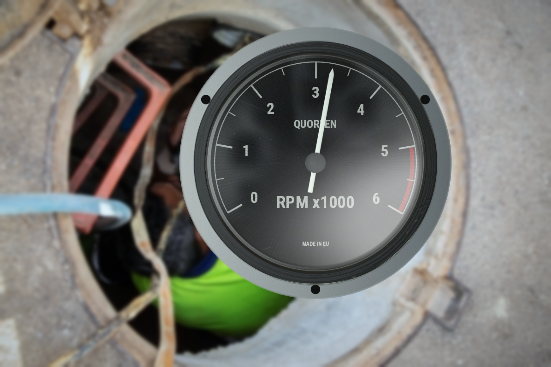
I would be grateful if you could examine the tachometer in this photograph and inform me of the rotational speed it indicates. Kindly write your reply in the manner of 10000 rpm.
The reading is 3250 rpm
